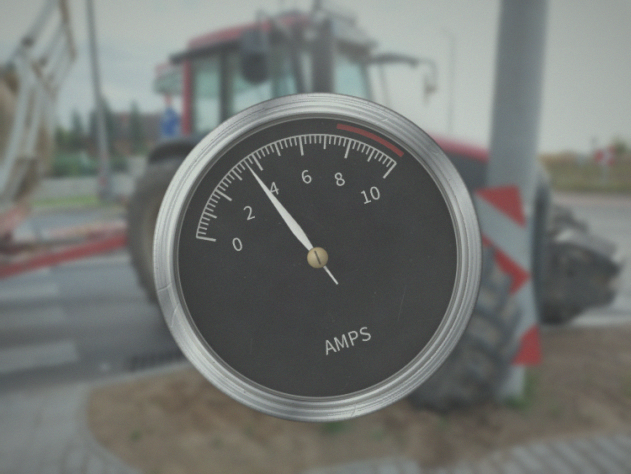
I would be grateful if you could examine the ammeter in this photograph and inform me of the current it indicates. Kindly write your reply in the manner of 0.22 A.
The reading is 3.6 A
